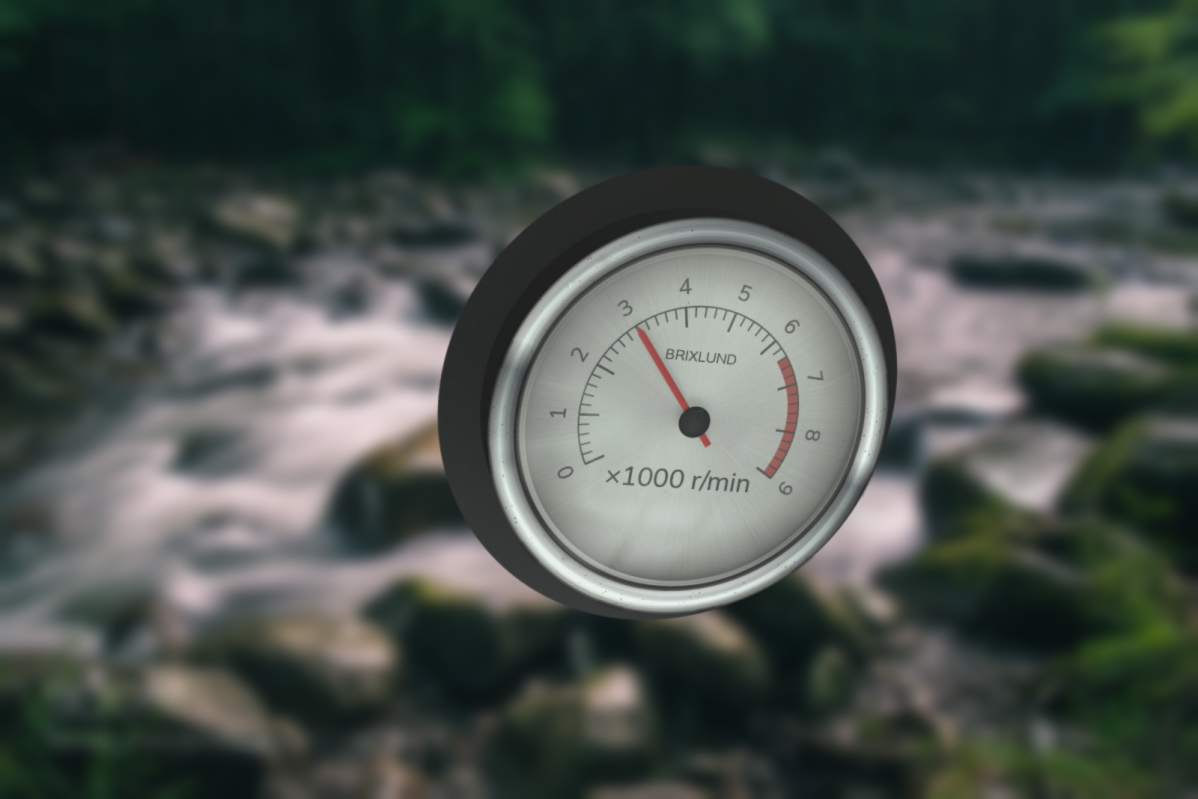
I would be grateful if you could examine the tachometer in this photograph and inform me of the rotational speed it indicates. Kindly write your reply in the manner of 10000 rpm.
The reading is 3000 rpm
